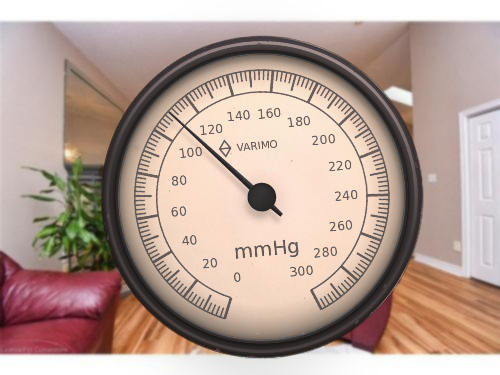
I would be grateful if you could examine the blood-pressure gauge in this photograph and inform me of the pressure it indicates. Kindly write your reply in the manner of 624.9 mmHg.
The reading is 110 mmHg
